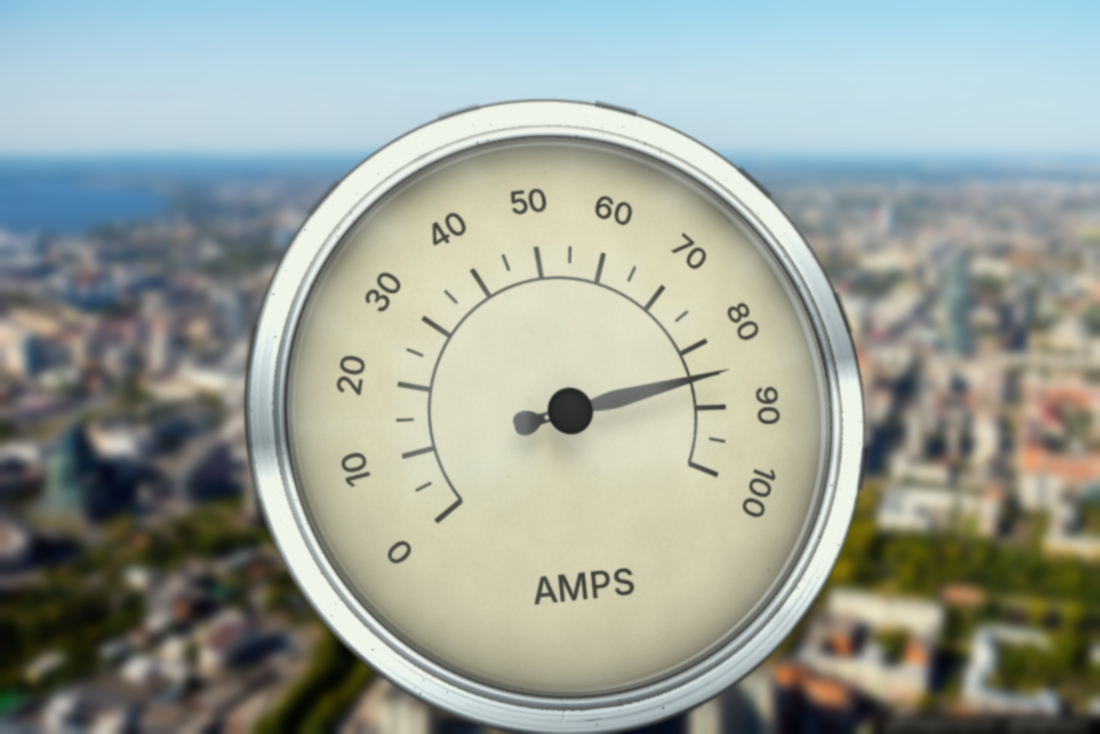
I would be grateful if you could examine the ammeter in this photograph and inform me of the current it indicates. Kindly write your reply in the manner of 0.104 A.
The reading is 85 A
